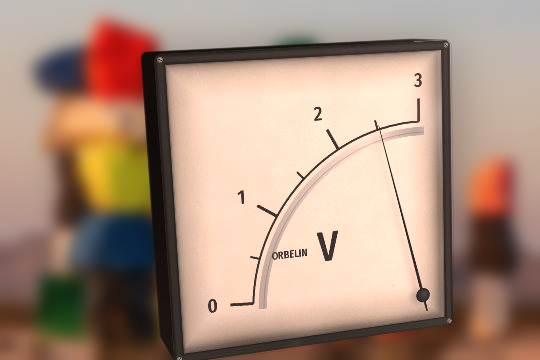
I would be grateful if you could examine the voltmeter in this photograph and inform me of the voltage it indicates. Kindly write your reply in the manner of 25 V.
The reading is 2.5 V
